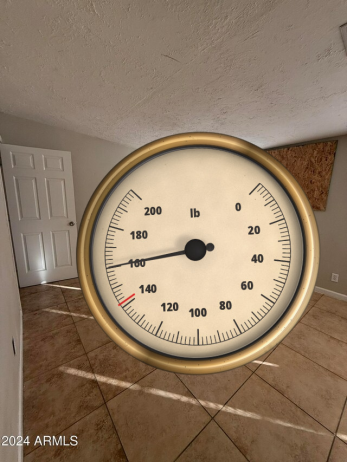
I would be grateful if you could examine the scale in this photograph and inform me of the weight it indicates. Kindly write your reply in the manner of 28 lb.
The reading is 160 lb
